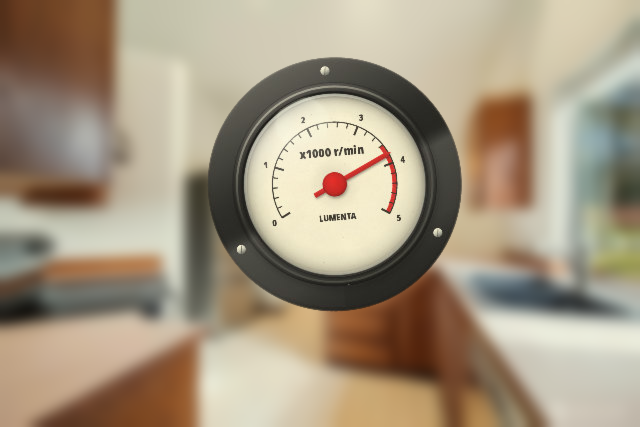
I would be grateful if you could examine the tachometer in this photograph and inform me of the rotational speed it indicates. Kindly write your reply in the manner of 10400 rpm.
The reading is 3800 rpm
